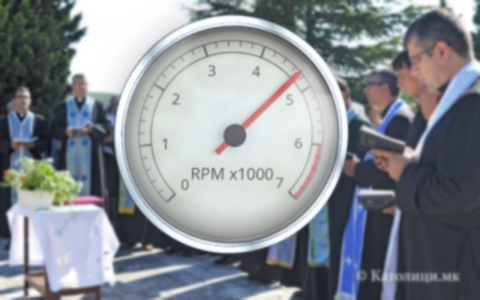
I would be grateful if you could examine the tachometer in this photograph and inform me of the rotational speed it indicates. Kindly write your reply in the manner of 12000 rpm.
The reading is 4700 rpm
